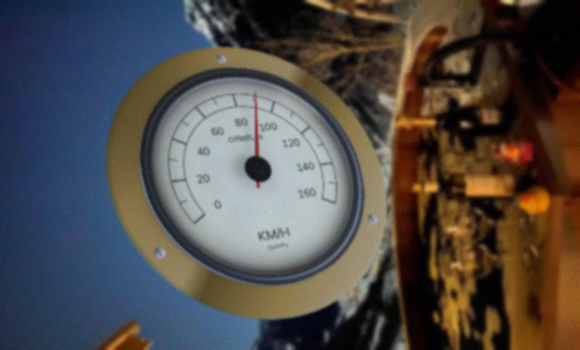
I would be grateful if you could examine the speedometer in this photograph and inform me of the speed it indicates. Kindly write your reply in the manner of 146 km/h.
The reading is 90 km/h
